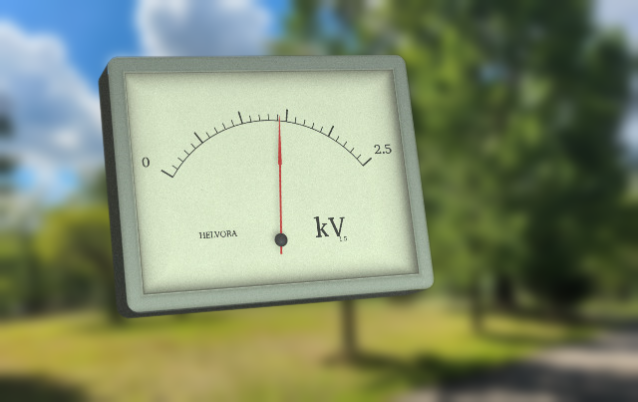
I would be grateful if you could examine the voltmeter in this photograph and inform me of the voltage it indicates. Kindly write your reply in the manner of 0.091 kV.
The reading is 1.4 kV
